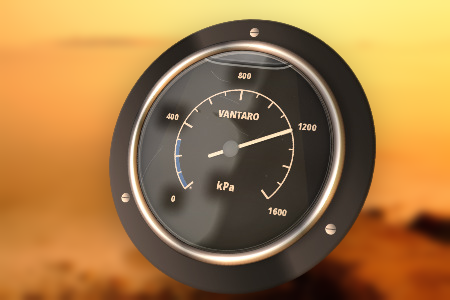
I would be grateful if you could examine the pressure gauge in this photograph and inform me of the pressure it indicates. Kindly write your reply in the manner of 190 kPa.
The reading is 1200 kPa
